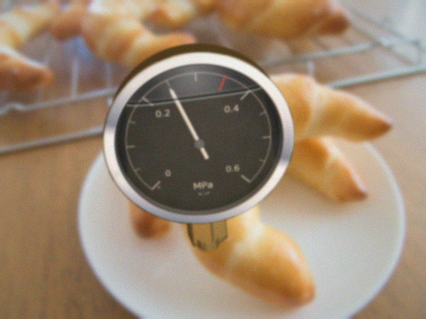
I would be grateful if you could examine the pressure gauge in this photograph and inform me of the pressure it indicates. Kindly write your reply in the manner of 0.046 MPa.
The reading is 0.25 MPa
